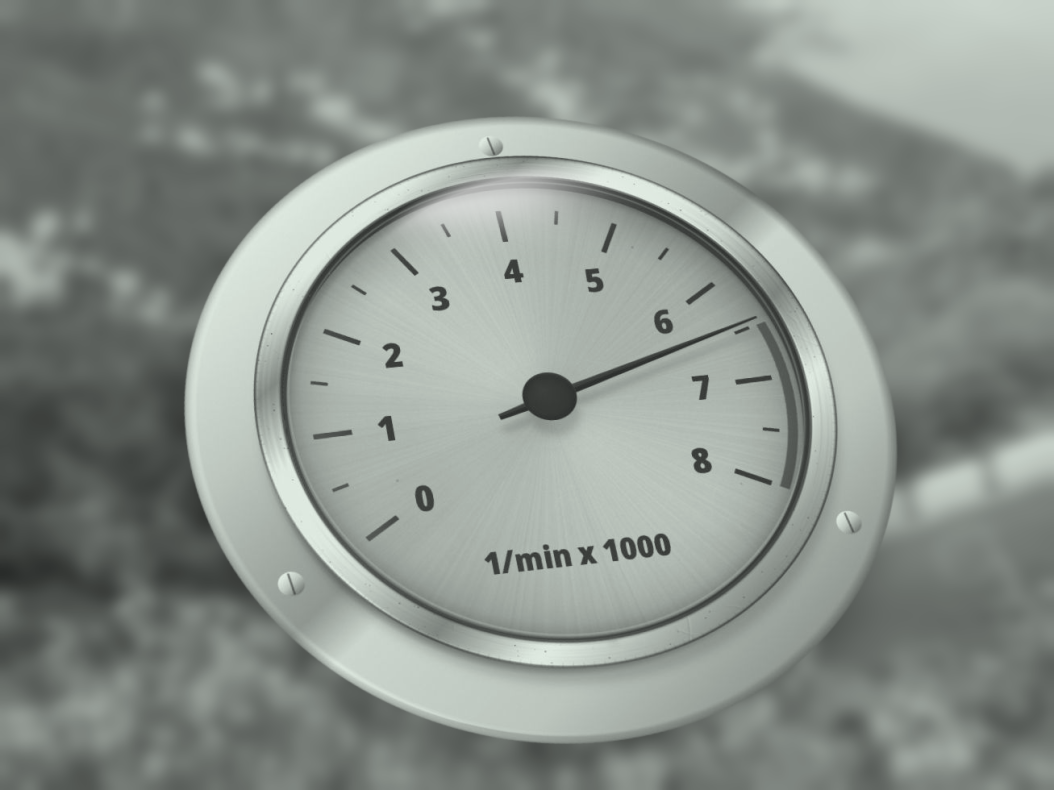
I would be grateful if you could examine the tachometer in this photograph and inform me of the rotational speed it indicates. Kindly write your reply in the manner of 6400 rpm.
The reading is 6500 rpm
